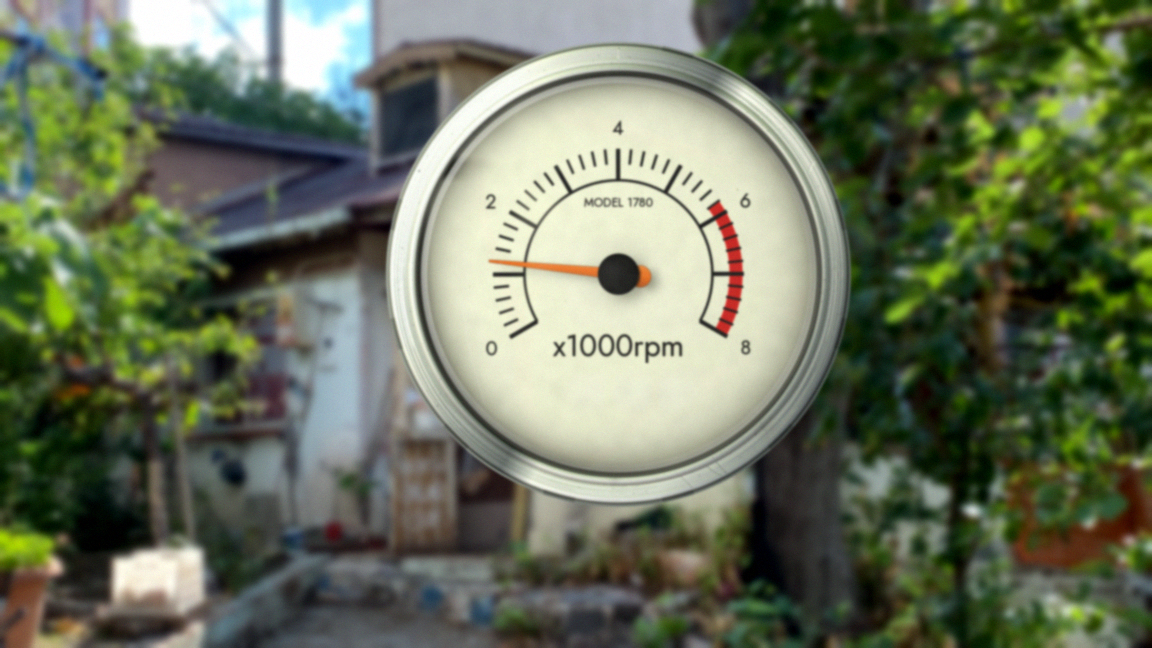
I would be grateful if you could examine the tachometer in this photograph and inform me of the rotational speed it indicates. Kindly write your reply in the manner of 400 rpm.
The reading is 1200 rpm
